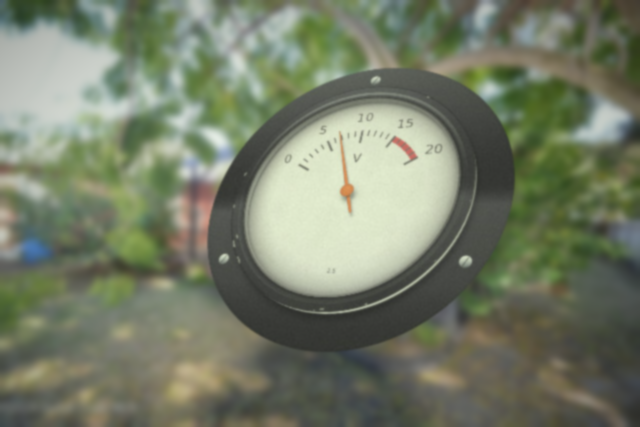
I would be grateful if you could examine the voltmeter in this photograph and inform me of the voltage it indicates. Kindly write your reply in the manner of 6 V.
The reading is 7 V
